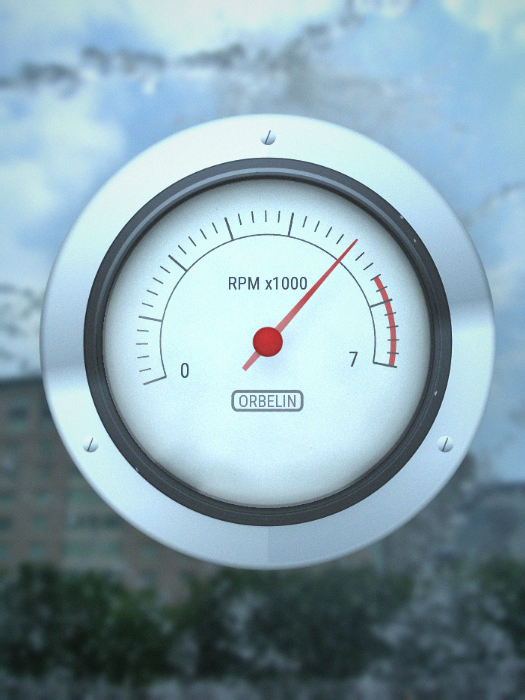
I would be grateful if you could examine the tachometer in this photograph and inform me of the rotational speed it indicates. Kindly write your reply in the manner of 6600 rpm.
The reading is 5000 rpm
